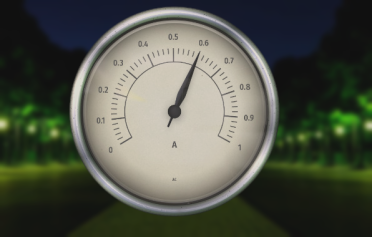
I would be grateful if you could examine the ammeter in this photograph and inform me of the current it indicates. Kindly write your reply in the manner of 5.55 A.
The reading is 0.6 A
